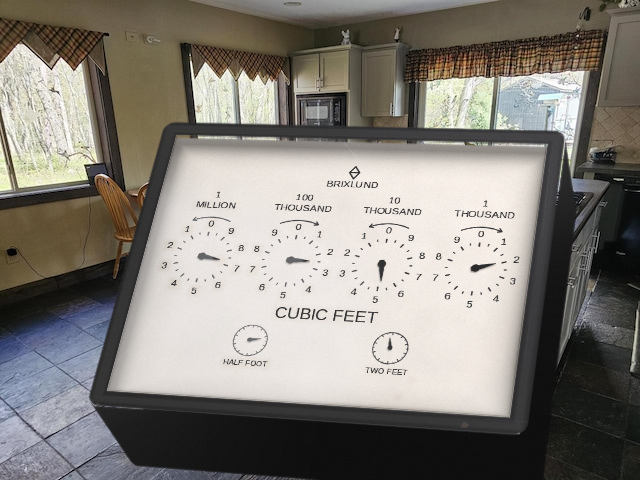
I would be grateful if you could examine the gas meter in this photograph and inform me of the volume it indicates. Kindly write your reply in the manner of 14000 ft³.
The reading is 725200 ft³
